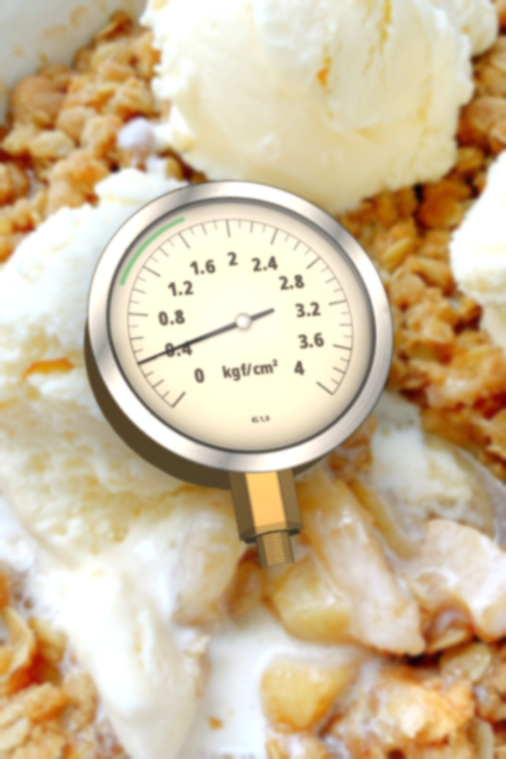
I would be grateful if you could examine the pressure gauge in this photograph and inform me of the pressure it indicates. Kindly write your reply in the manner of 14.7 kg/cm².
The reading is 0.4 kg/cm²
